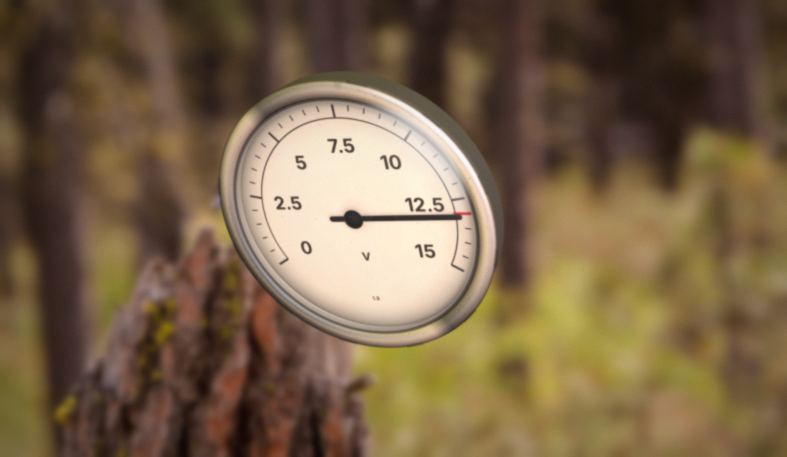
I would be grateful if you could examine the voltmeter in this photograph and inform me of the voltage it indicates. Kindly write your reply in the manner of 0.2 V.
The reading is 13 V
